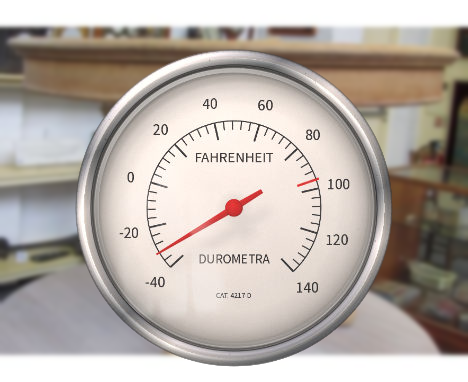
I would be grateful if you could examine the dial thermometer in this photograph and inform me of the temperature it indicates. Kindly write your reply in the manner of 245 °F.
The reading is -32 °F
